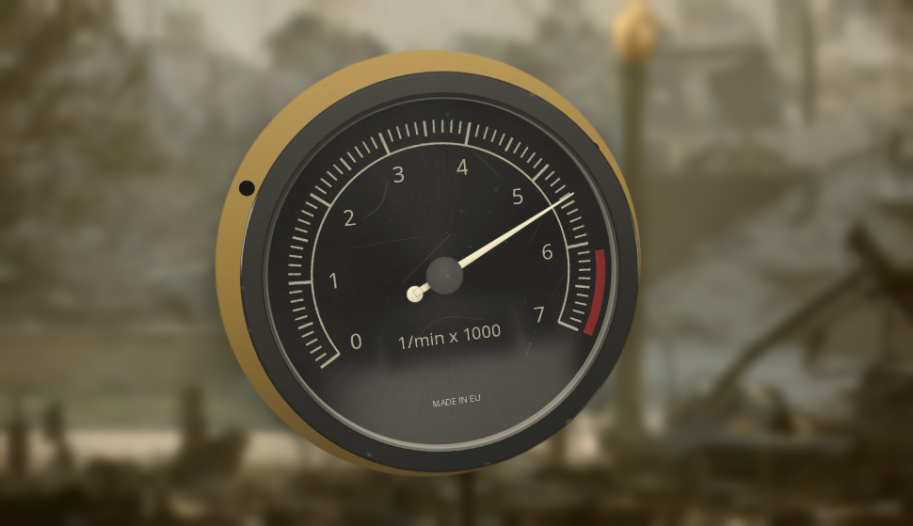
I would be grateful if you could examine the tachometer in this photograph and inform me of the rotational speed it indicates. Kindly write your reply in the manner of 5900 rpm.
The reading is 5400 rpm
